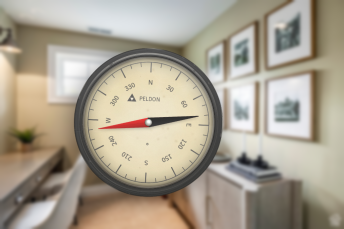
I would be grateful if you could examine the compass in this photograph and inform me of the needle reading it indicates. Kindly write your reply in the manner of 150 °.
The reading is 260 °
